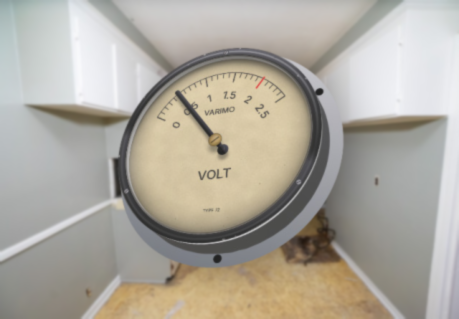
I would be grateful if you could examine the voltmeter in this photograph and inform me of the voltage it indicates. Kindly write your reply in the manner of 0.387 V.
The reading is 0.5 V
